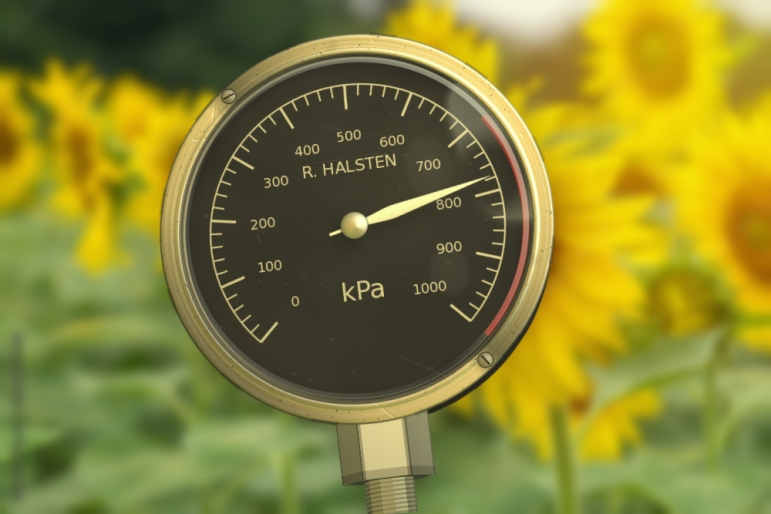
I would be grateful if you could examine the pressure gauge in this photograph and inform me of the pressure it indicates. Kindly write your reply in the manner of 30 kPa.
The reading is 780 kPa
